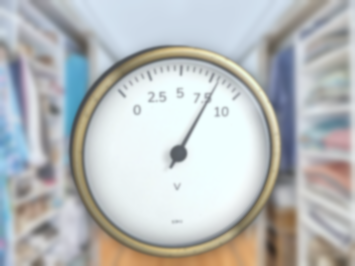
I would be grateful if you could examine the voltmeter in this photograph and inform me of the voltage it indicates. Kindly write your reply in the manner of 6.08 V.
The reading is 8 V
